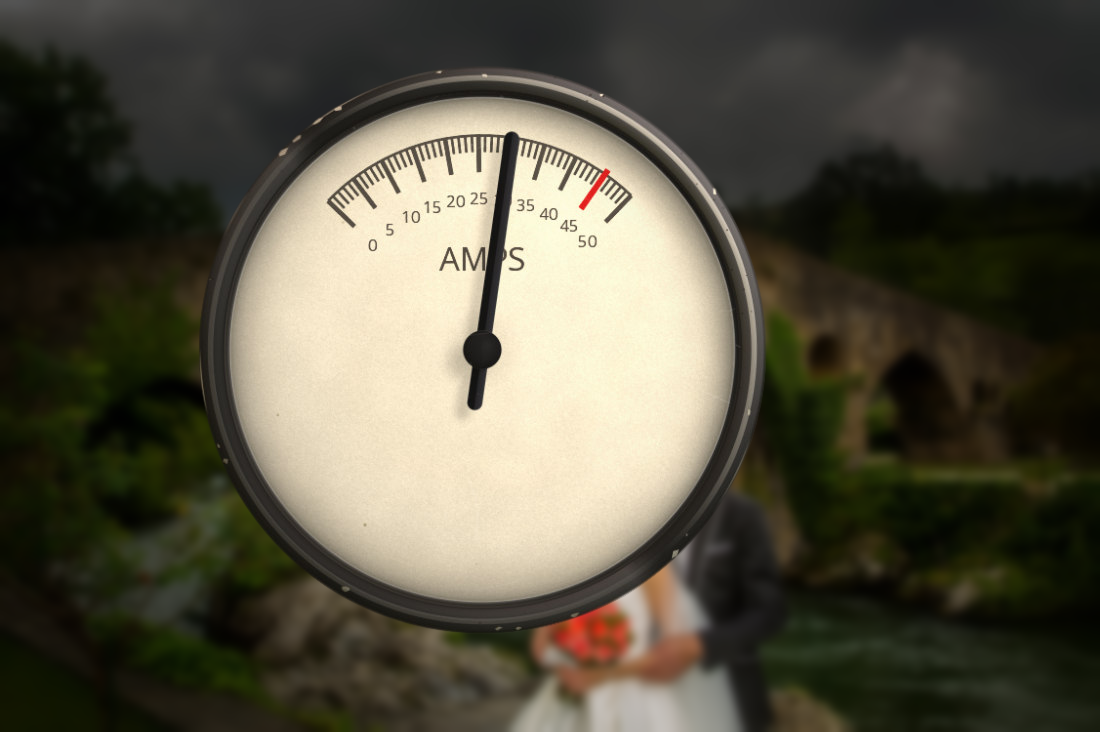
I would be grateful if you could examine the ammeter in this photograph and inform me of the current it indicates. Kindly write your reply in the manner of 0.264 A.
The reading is 30 A
